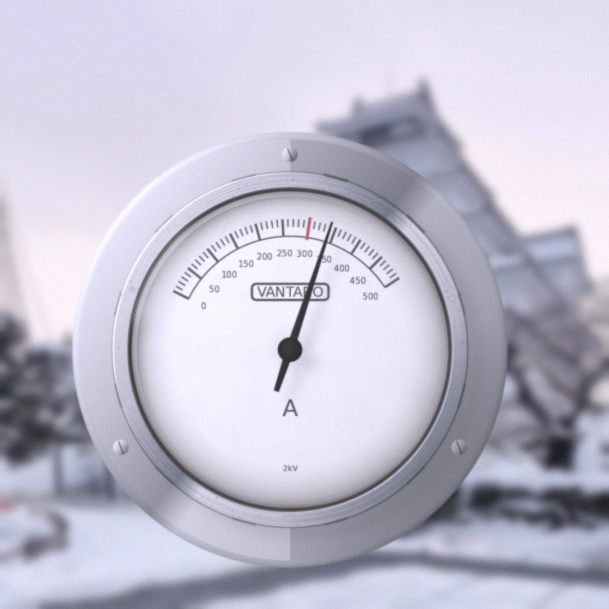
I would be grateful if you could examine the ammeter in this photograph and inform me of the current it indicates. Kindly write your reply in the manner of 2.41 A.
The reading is 340 A
